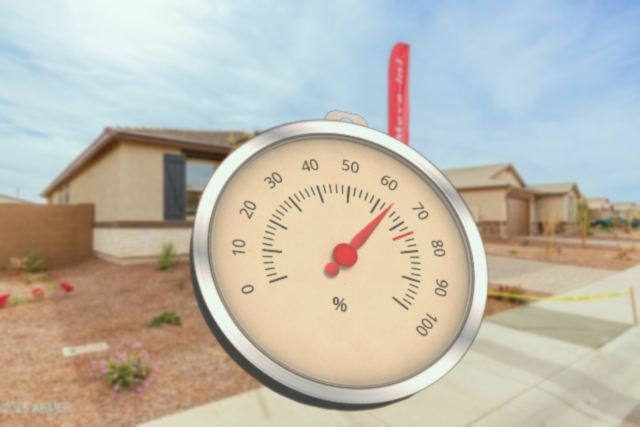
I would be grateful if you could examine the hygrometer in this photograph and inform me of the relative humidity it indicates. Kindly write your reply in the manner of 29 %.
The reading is 64 %
